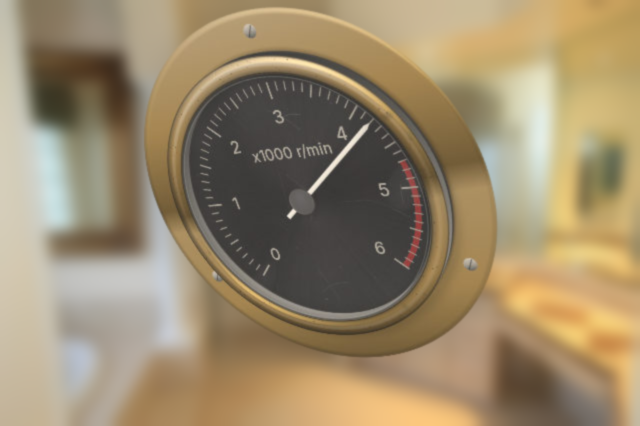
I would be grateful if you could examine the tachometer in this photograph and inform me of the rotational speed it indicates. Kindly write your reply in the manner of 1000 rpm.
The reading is 4200 rpm
